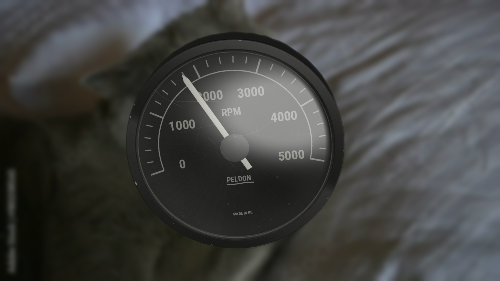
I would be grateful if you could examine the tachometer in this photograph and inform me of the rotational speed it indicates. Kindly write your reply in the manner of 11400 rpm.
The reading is 1800 rpm
